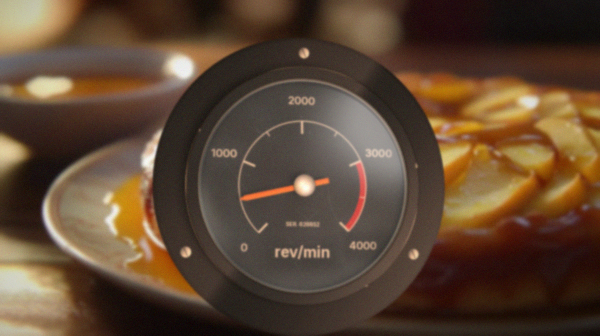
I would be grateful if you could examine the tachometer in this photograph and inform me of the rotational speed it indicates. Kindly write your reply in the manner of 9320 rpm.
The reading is 500 rpm
